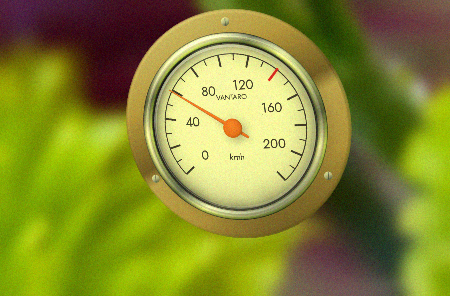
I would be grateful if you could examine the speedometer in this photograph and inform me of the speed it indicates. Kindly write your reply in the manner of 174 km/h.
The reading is 60 km/h
